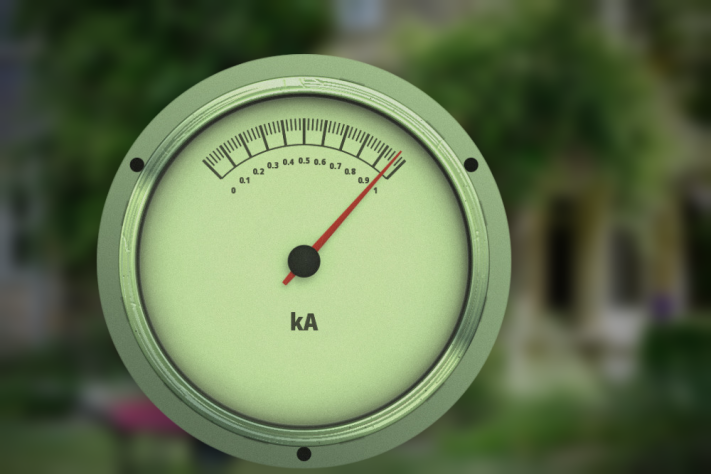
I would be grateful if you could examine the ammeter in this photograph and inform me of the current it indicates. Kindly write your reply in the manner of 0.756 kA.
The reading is 0.96 kA
